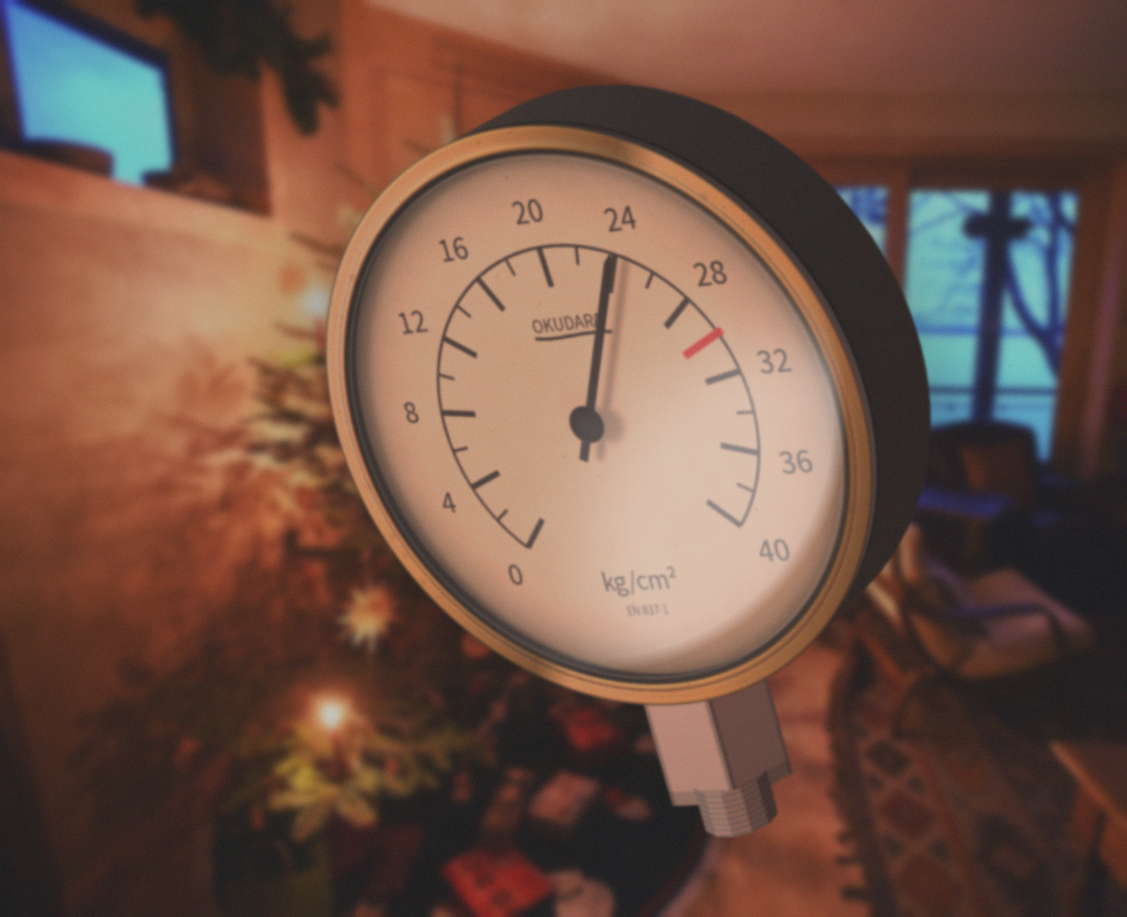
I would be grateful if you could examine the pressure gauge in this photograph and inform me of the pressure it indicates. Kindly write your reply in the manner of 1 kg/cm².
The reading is 24 kg/cm²
